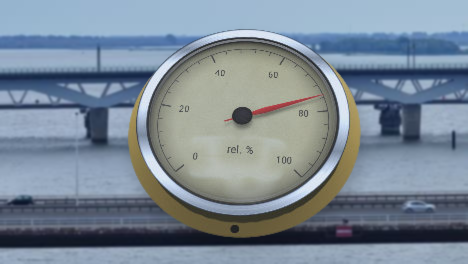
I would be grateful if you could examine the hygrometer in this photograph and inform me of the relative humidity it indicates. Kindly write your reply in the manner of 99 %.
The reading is 76 %
